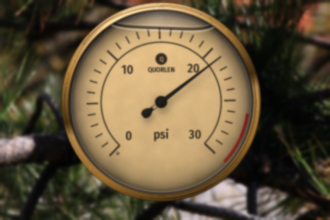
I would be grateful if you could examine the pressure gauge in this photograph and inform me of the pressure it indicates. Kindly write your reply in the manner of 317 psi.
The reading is 21 psi
